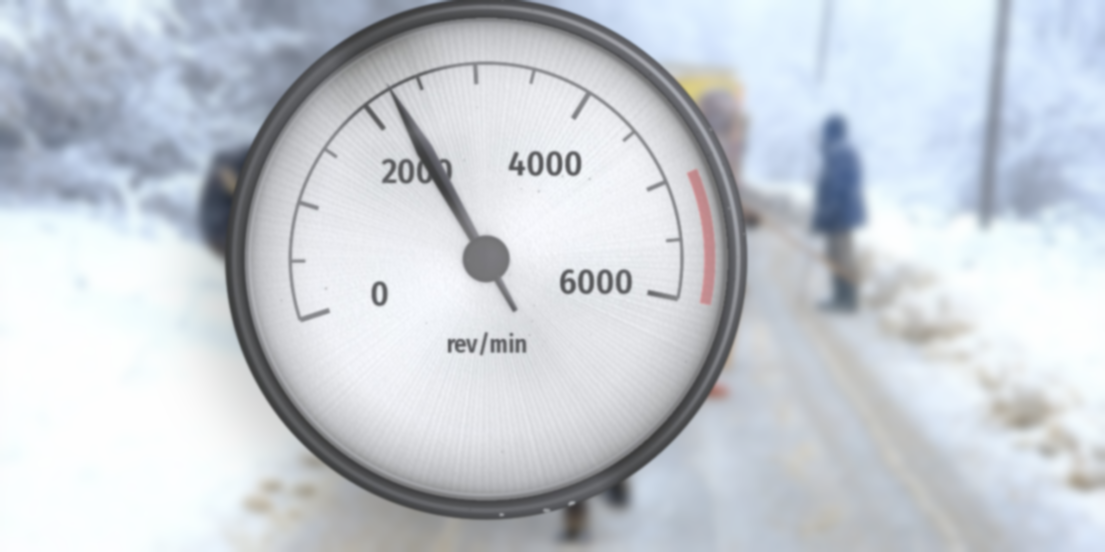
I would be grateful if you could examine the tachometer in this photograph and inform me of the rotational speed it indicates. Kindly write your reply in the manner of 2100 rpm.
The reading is 2250 rpm
